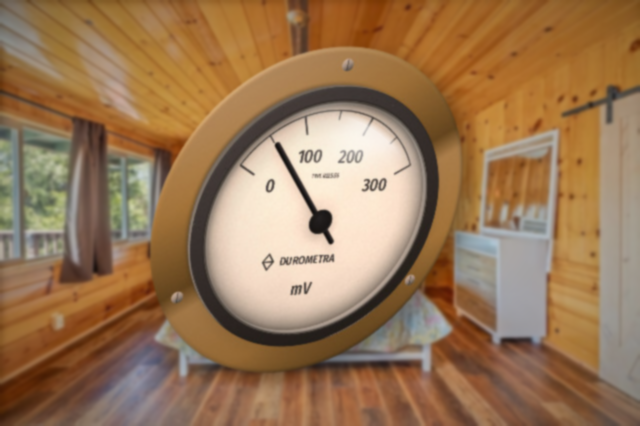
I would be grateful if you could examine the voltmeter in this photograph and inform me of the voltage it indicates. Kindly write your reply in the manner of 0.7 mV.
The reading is 50 mV
